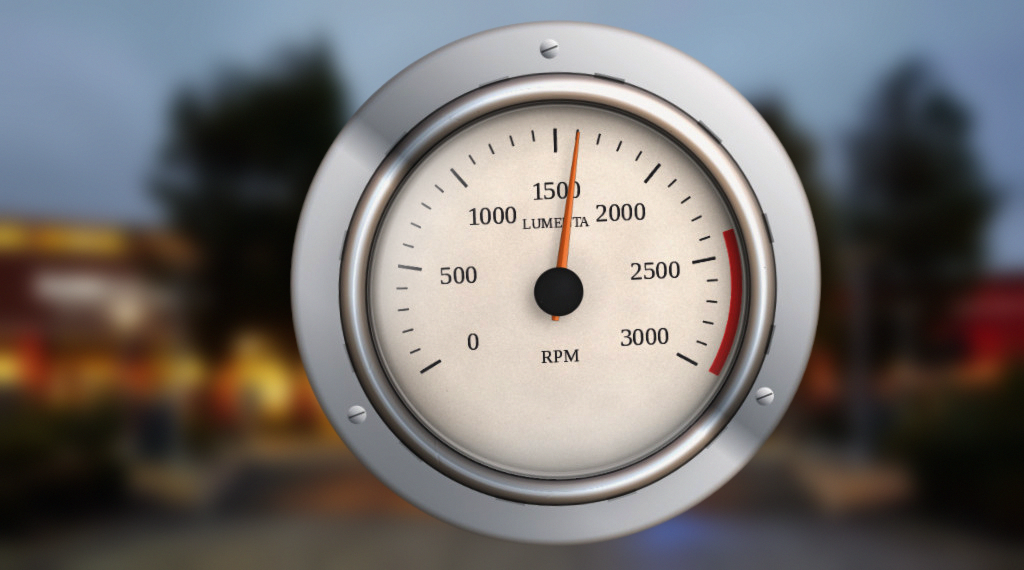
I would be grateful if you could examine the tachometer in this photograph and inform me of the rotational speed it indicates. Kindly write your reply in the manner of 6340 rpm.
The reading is 1600 rpm
